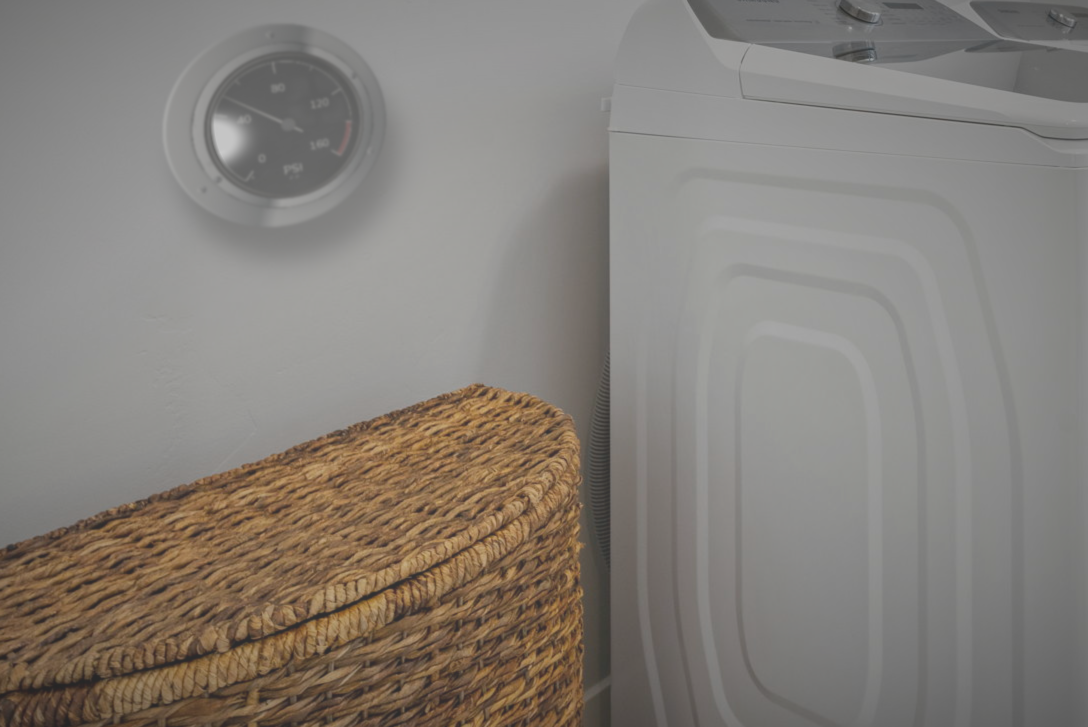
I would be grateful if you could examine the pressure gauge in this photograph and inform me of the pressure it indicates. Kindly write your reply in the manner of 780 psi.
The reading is 50 psi
